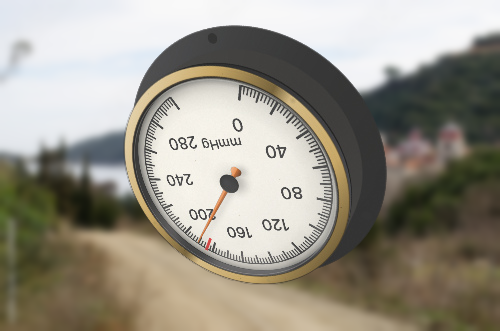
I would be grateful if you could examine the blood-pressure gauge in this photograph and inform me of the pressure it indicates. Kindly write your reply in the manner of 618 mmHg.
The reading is 190 mmHg
